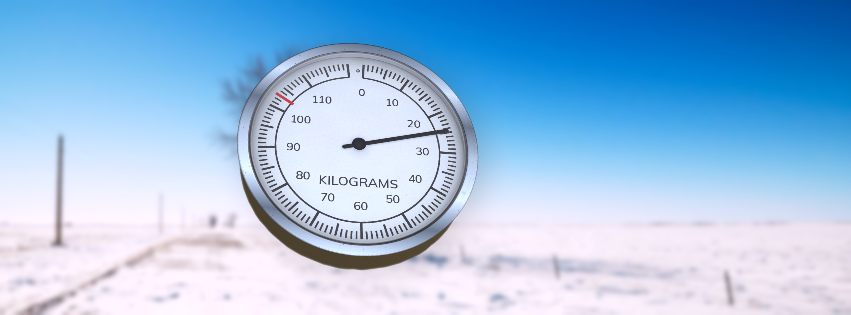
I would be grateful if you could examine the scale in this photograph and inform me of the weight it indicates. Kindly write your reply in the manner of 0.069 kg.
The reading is 25 kg
